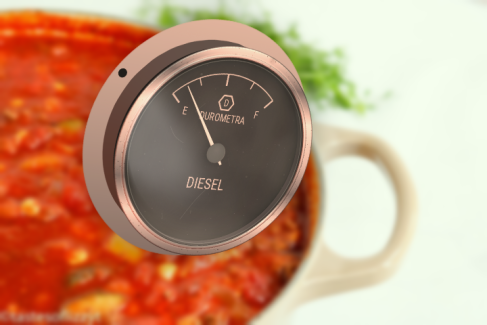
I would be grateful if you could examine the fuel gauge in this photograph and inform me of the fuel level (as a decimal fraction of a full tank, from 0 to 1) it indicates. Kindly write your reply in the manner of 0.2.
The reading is 0.125
